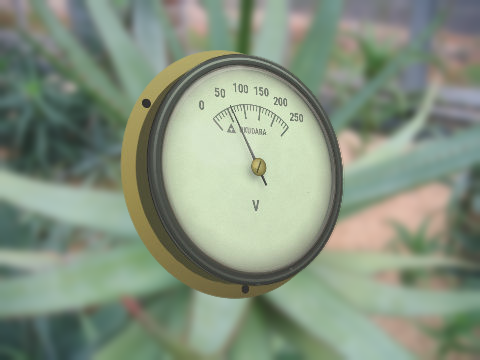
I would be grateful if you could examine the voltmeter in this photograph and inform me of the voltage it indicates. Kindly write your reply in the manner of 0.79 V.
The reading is 50 V
